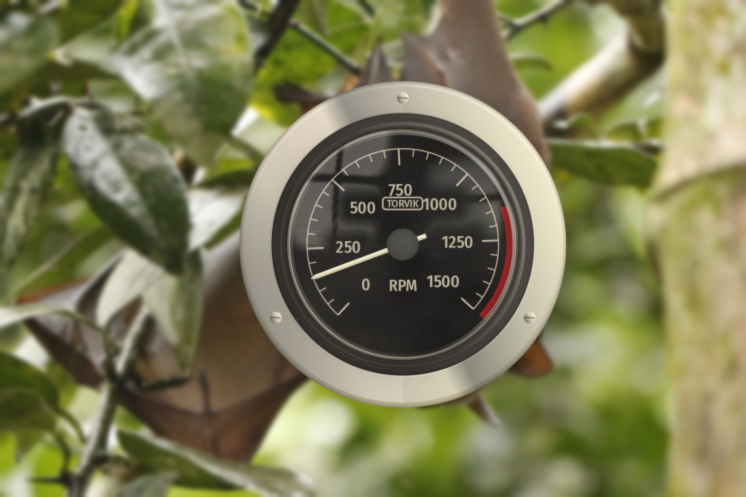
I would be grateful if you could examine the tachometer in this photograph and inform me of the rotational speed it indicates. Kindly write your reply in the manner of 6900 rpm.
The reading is 150 rpm
